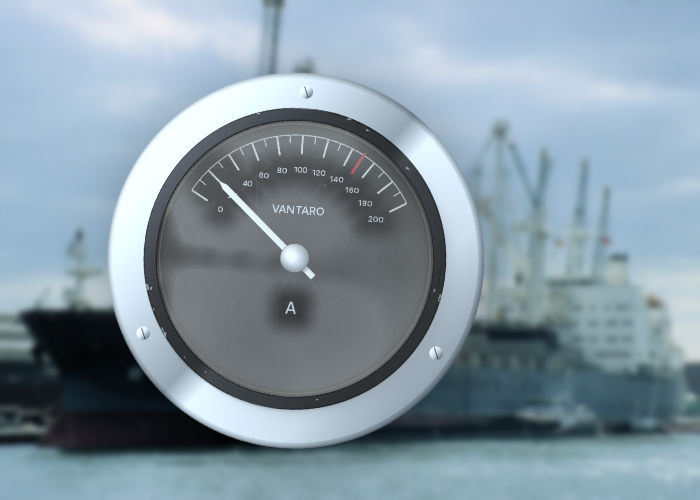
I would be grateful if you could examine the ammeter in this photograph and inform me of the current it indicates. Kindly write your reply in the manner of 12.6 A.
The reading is 20 A
